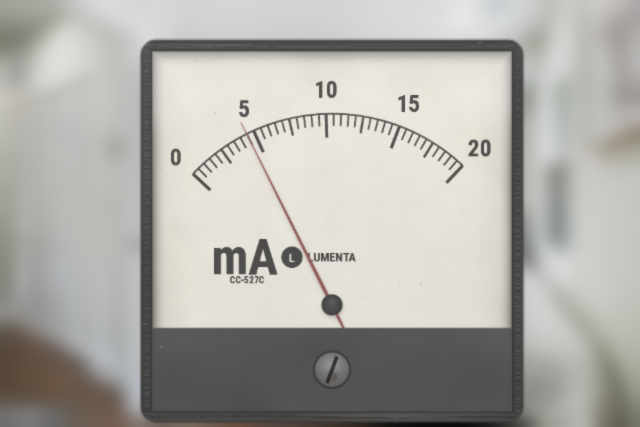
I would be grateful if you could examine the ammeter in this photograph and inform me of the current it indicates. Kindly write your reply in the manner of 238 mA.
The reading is 4.5 mA
